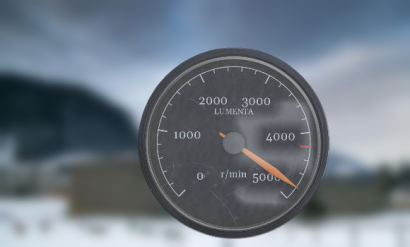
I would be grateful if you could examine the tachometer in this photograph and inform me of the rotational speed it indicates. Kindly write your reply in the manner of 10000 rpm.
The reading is 4800 rpm
